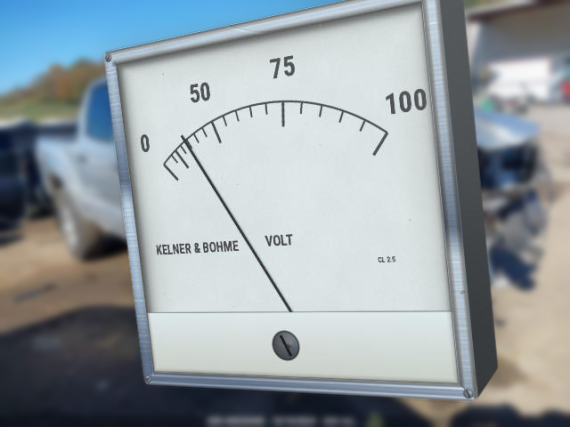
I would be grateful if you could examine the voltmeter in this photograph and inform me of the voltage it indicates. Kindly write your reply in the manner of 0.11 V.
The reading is 35 V
